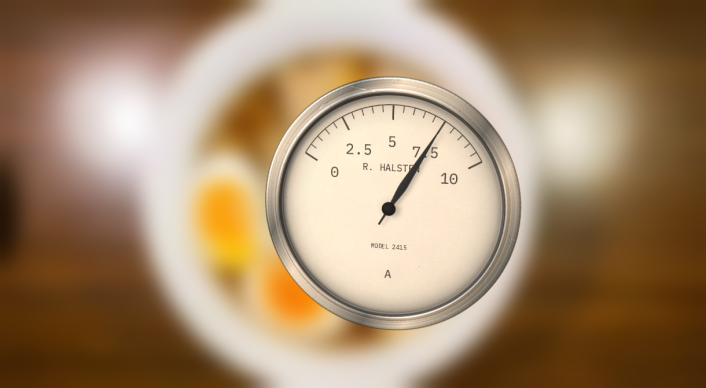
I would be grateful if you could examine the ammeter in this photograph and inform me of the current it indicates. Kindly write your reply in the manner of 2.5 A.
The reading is 7.5 A
